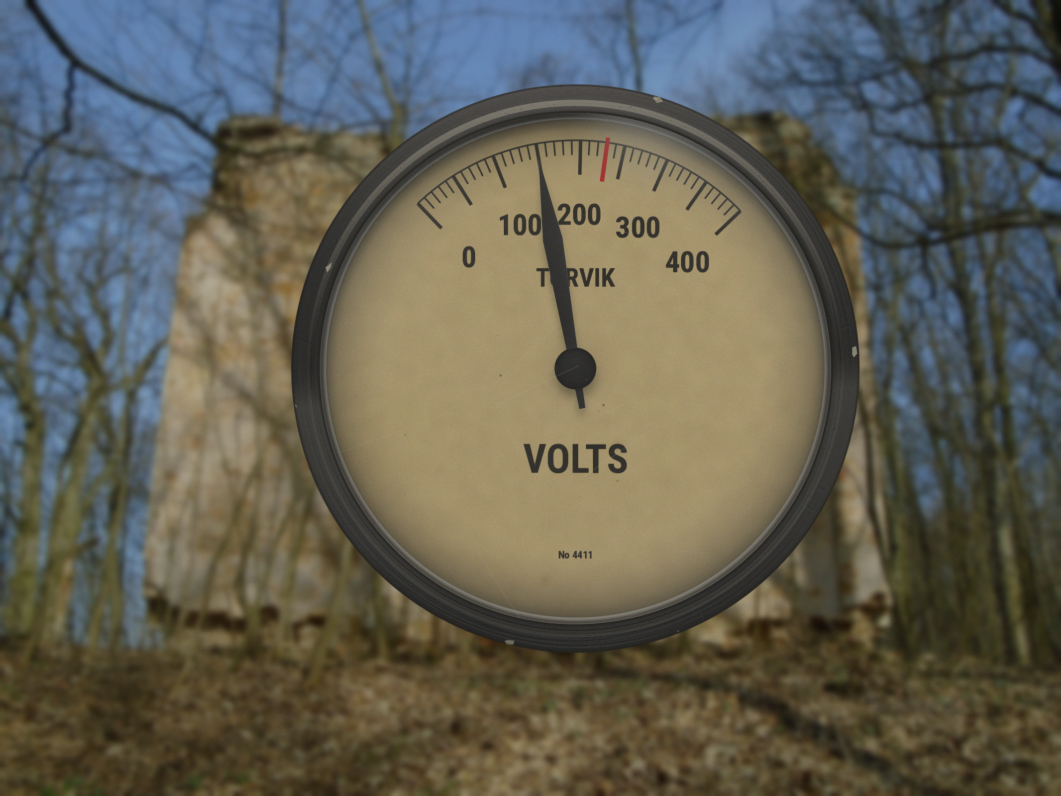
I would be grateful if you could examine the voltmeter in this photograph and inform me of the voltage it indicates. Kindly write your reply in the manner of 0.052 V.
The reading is 150 V
